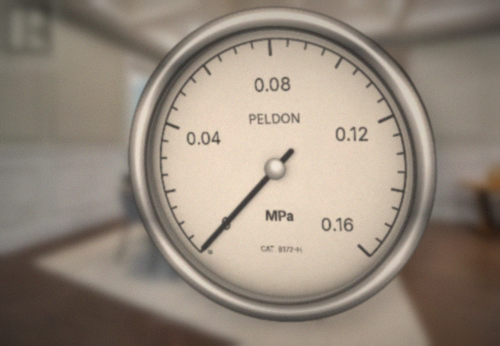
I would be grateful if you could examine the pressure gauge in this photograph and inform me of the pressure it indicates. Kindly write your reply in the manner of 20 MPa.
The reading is 0 MPa
